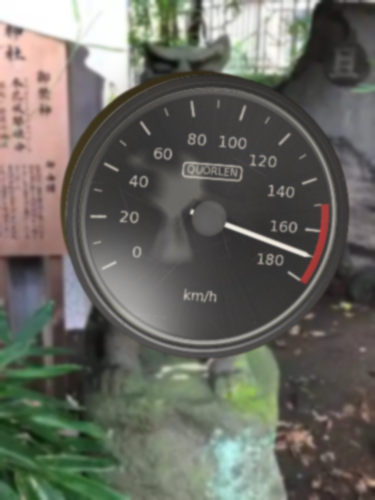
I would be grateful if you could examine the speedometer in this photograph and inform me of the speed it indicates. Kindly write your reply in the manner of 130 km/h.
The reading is 170 km/h
